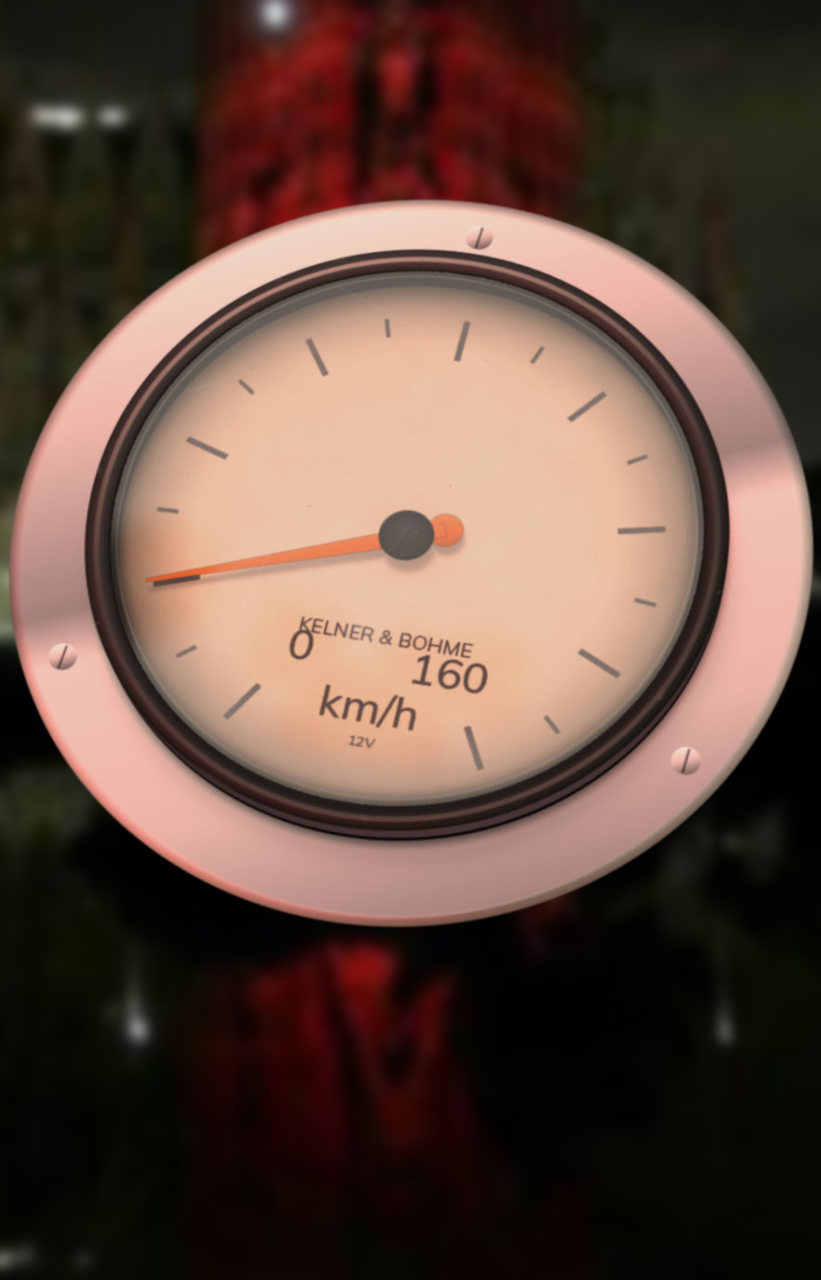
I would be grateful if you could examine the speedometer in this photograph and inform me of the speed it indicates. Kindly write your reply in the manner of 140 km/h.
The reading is 20 km/h
